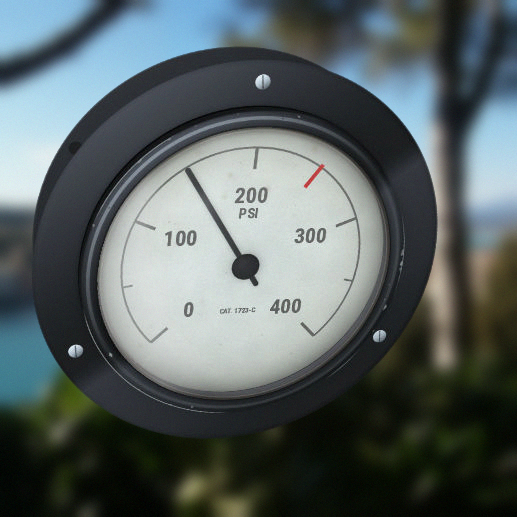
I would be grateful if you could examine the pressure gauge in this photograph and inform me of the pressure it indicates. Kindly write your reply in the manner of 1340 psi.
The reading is 150 psi
